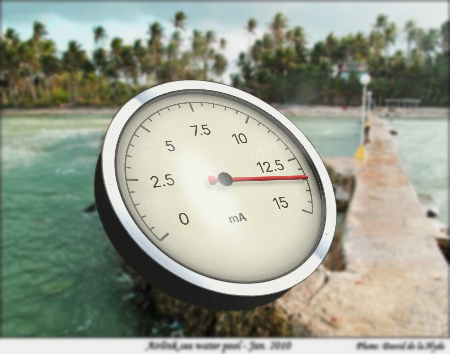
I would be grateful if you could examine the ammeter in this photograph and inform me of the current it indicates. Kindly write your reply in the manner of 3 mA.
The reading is 13.5 mA
